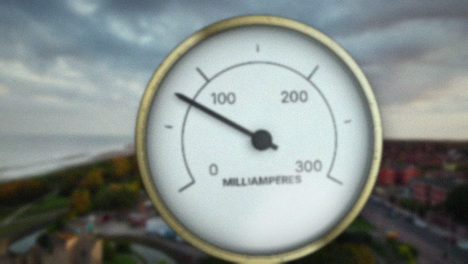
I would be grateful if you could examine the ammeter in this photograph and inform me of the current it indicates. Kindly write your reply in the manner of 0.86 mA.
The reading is 75 mA
